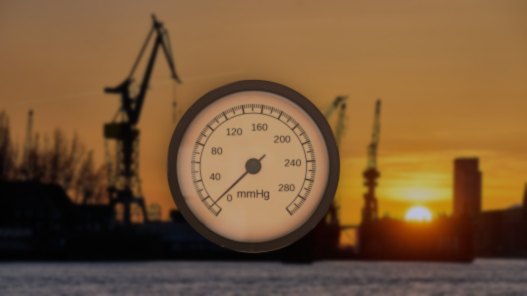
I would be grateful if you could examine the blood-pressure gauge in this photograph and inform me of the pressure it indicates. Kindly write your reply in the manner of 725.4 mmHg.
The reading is 10 mmHg
